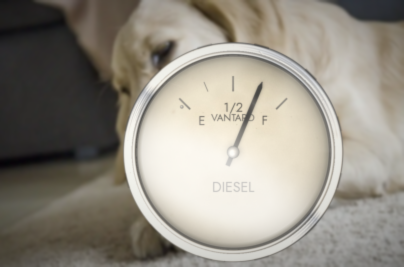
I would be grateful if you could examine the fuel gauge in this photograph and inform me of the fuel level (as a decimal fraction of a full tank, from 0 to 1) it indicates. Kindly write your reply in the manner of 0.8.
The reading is 0.75
